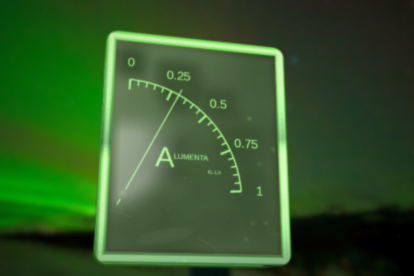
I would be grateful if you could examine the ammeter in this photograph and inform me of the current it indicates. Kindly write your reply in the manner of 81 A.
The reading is 0.3 A
